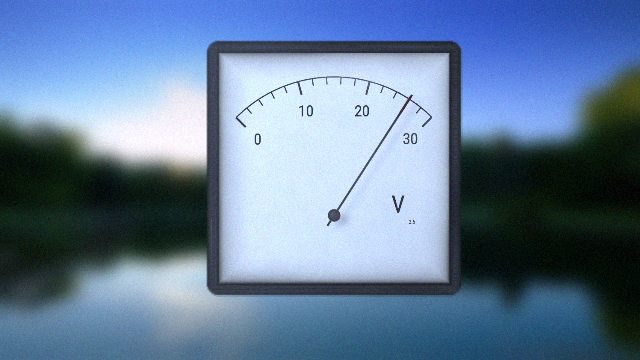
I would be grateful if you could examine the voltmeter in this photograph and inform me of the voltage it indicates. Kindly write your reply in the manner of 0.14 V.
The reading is 26 V
